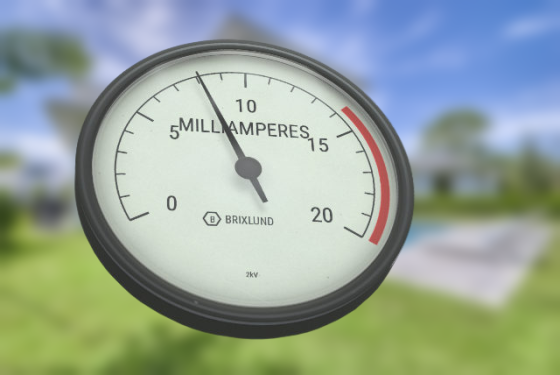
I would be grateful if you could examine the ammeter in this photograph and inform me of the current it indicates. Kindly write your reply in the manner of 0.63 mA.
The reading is 8 mA
